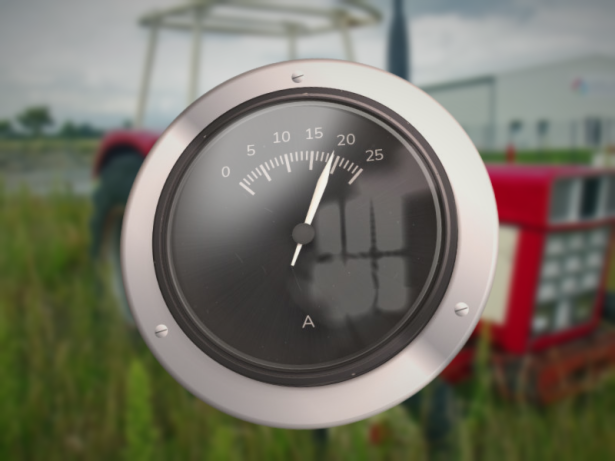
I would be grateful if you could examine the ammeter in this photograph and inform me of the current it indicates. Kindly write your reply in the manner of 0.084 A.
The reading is 19 A
